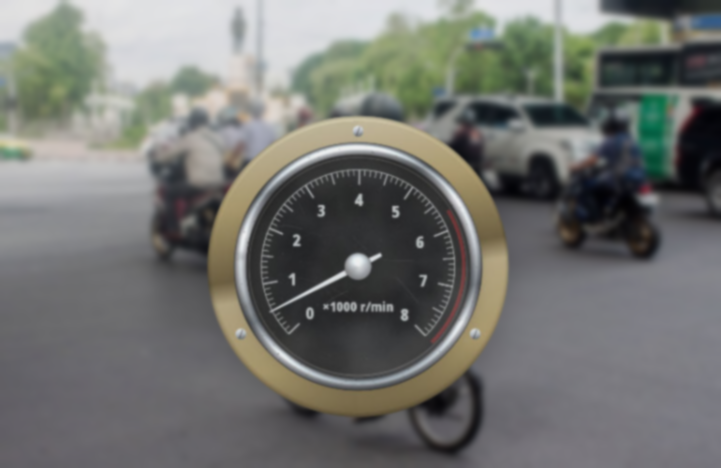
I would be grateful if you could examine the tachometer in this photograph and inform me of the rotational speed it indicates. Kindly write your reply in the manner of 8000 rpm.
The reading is 500 rpm
